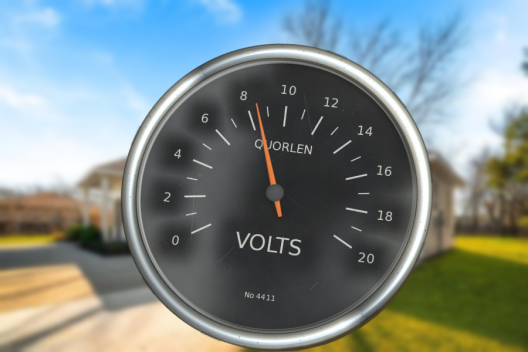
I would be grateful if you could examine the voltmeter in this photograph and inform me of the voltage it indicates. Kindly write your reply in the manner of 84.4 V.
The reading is 8.5 V
